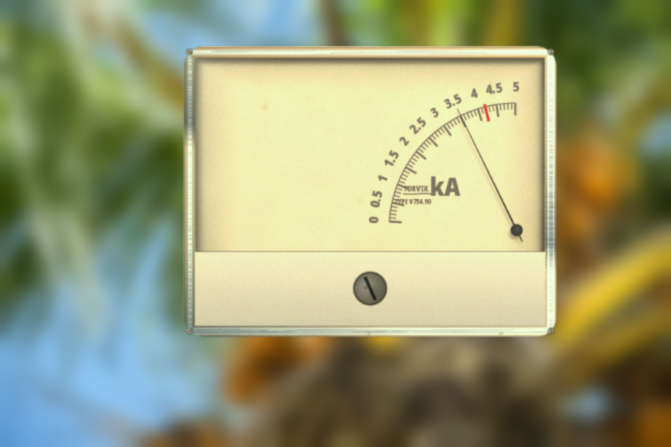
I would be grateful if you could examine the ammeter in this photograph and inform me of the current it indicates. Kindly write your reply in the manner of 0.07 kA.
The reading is 3.5 kA
